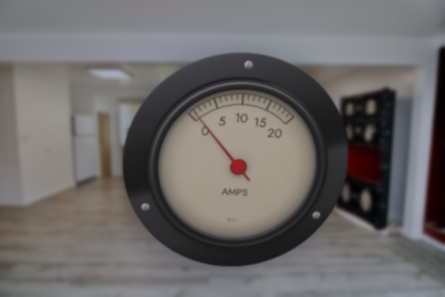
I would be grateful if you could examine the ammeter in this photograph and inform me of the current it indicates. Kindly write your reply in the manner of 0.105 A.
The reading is 1 A
